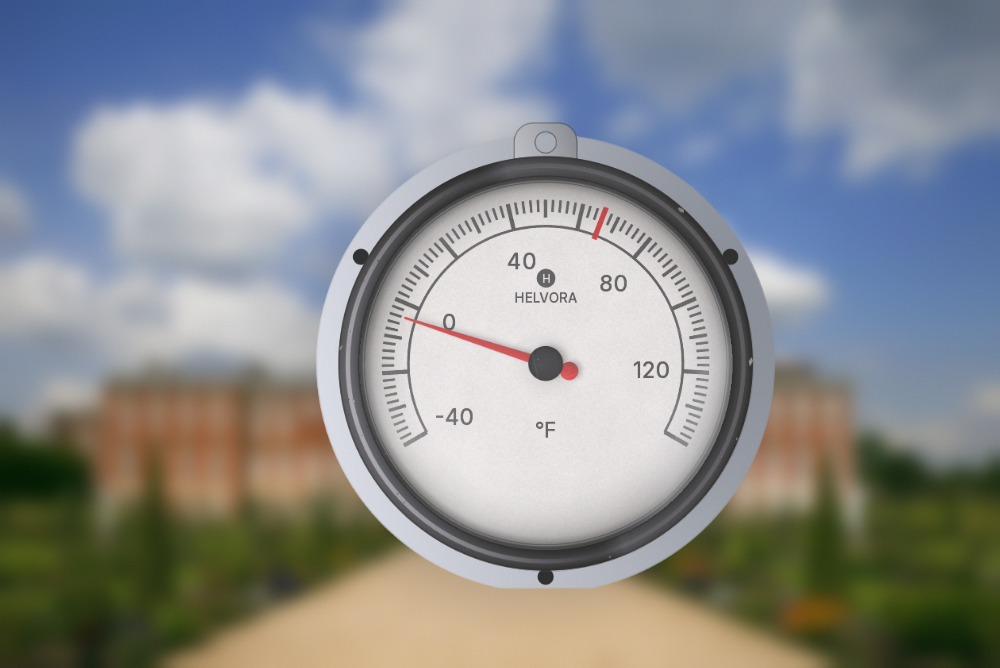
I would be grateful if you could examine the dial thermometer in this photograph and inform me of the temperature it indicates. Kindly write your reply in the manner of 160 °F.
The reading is -4 °F
